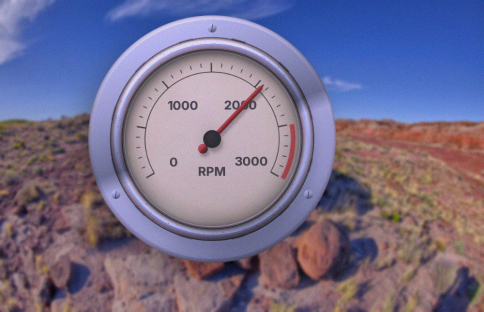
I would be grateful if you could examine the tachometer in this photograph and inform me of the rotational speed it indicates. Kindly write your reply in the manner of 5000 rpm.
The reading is 2050 rpm
